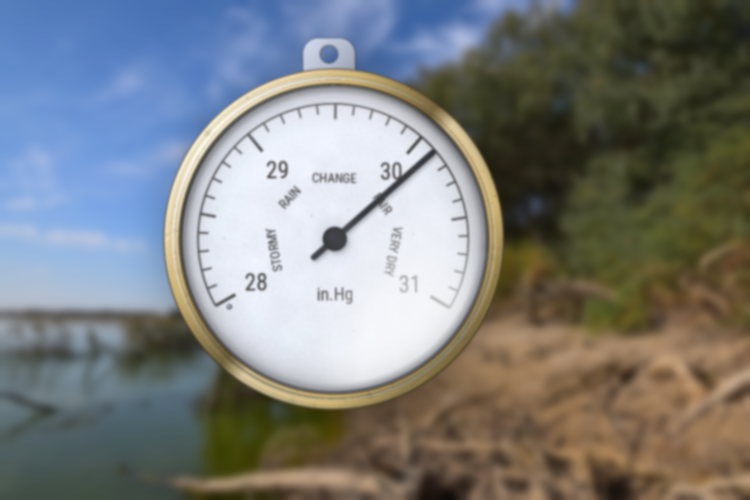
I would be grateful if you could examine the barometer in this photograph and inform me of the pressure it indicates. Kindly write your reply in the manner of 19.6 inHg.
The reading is 30.1 inHg
